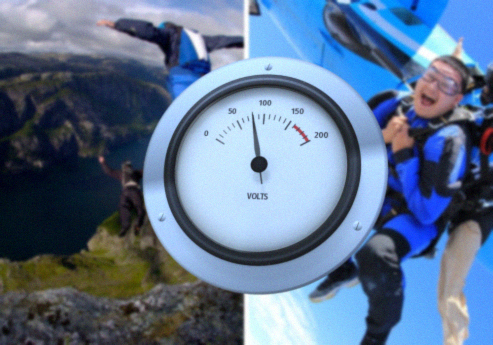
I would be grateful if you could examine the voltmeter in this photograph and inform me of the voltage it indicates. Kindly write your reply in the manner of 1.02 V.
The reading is 80 V
